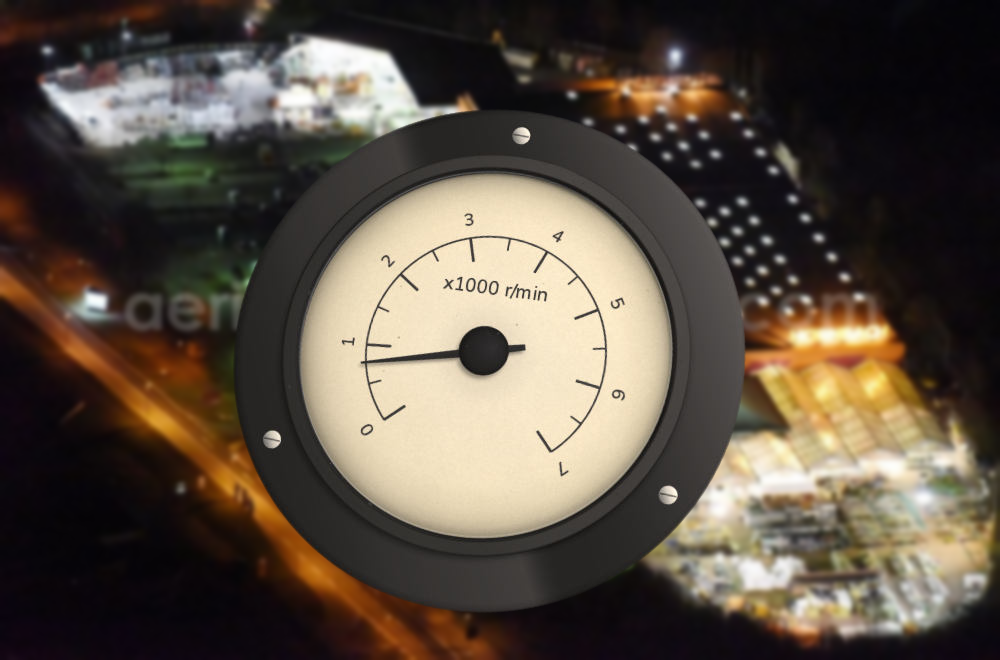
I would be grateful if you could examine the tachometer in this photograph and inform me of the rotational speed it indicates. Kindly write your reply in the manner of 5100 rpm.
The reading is 750 rpm
